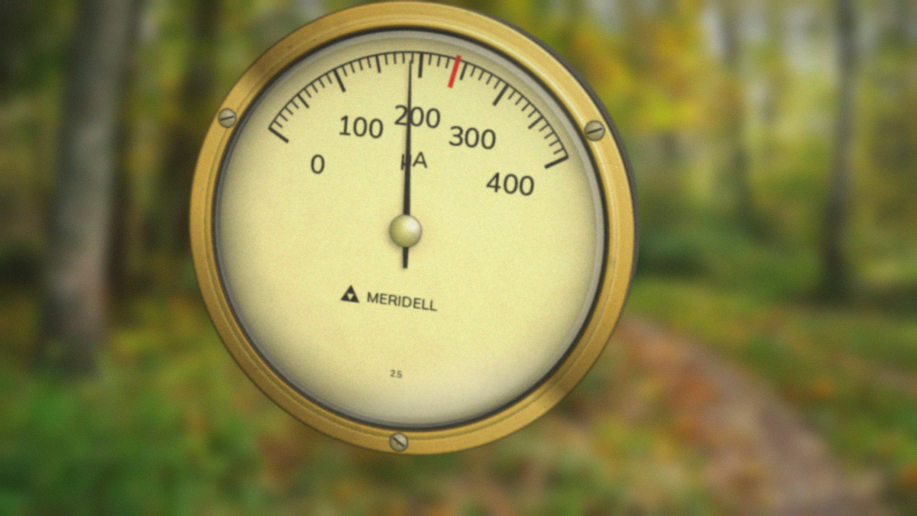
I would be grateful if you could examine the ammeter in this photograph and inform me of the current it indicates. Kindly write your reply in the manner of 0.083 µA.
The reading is 190 µA
